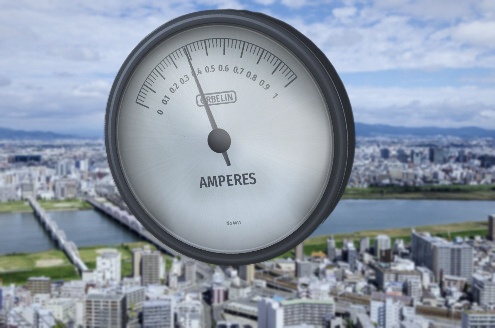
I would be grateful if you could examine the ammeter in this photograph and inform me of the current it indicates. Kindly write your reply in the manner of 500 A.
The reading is 0.4 A
